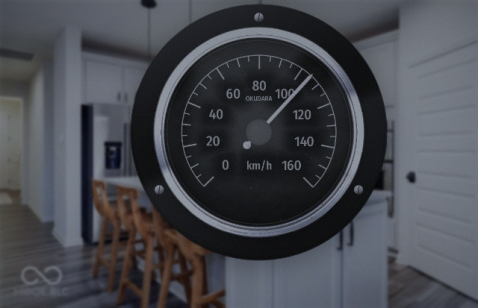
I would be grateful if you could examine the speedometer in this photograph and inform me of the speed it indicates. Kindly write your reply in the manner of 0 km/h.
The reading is 105 km/h
